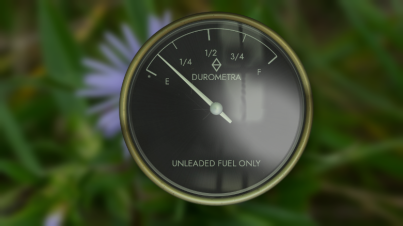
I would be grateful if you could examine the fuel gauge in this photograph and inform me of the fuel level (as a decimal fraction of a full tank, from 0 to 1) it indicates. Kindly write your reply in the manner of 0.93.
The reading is 0.125
